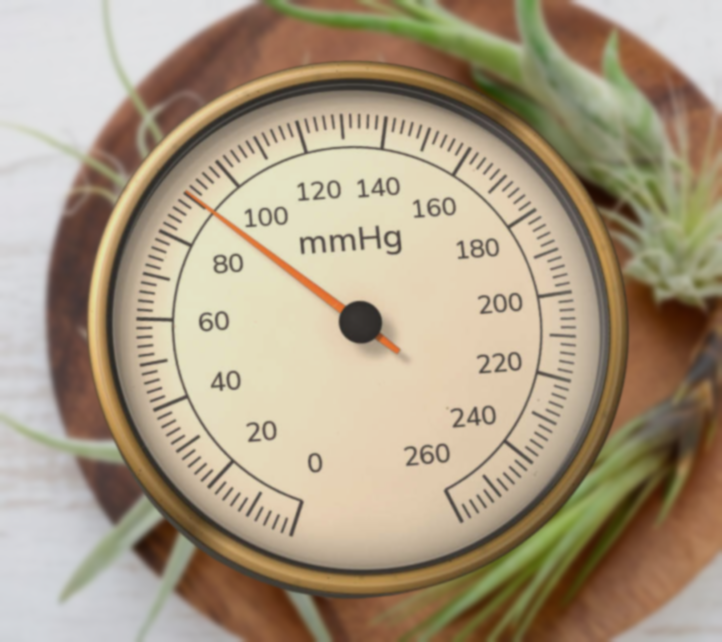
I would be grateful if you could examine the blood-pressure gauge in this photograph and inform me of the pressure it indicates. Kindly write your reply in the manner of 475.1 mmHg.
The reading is 90 mmHg
